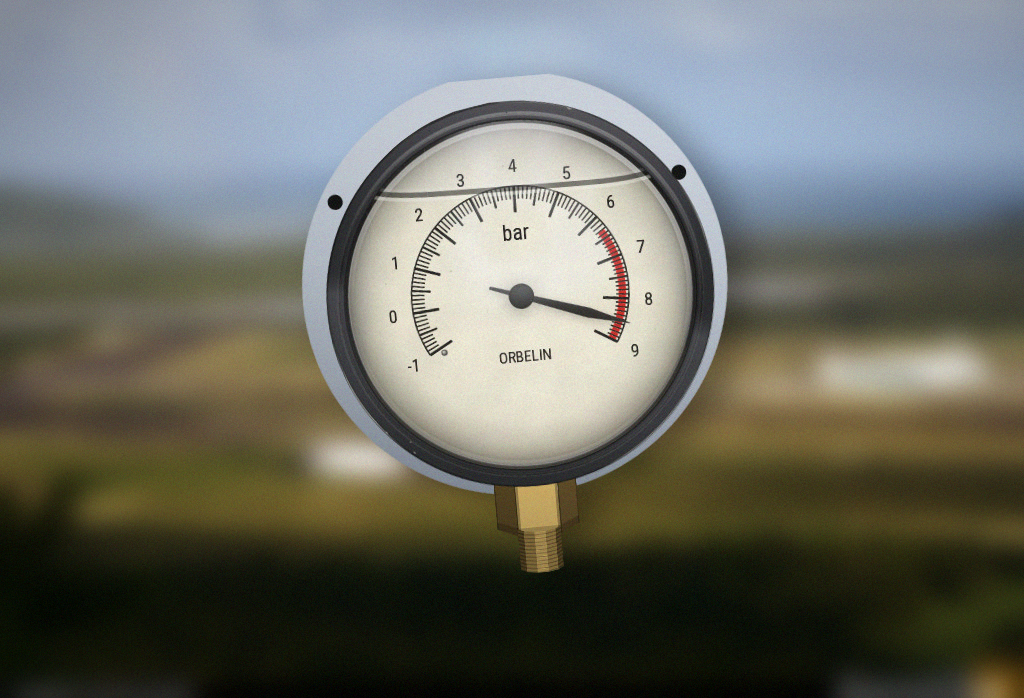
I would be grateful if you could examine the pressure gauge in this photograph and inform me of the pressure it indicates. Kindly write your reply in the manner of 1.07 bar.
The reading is 8.5 bar
